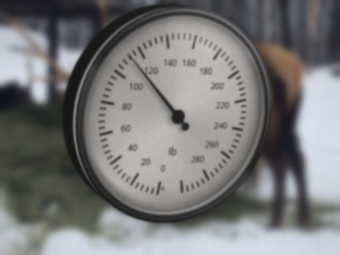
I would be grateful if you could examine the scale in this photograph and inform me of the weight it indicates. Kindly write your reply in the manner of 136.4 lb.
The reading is 112 lb
